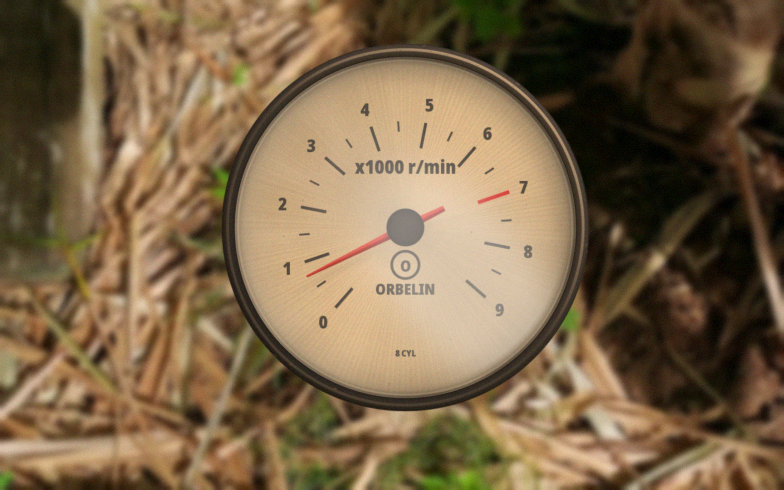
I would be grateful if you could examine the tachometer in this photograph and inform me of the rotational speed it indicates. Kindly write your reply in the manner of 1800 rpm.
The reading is 750 rpm
